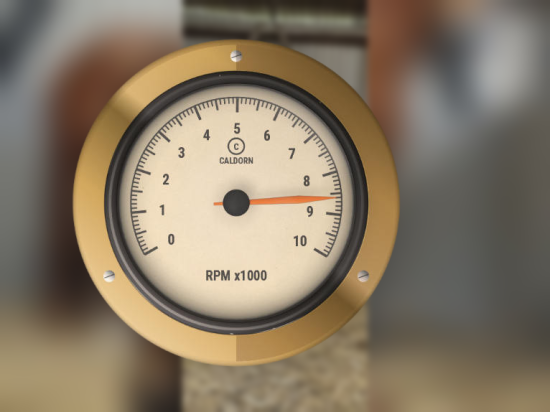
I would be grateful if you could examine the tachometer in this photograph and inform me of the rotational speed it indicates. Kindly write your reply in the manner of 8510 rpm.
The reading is 8600 rpm
